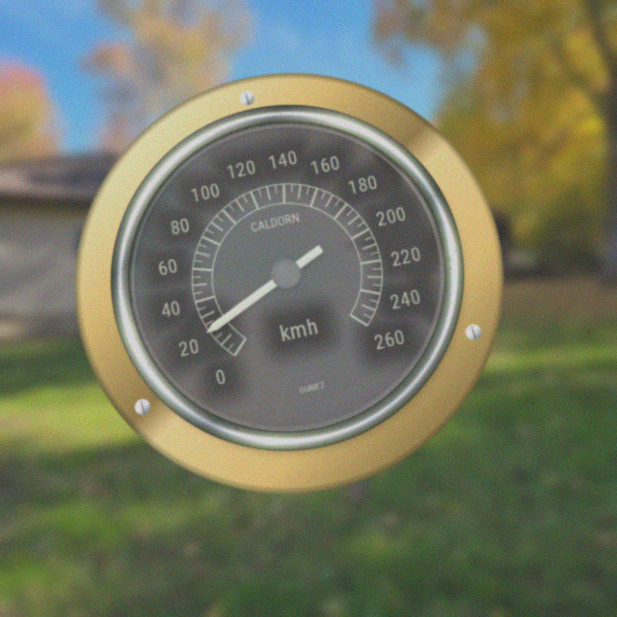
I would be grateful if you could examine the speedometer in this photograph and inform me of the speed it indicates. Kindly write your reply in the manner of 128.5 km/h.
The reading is 20 km/h
